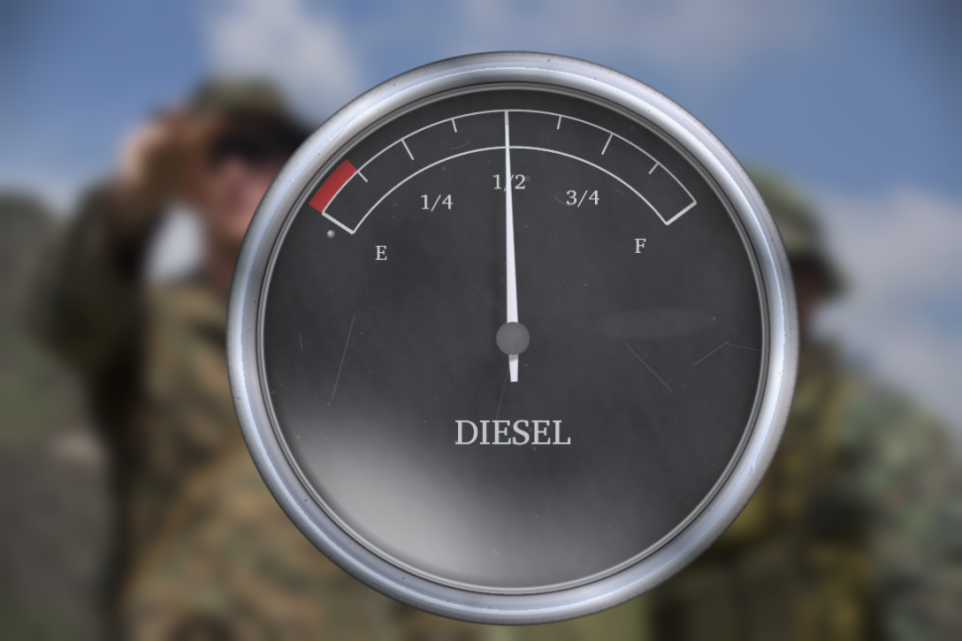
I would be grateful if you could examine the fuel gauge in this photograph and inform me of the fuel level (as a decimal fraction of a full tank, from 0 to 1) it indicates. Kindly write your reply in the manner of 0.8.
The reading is 0.5
